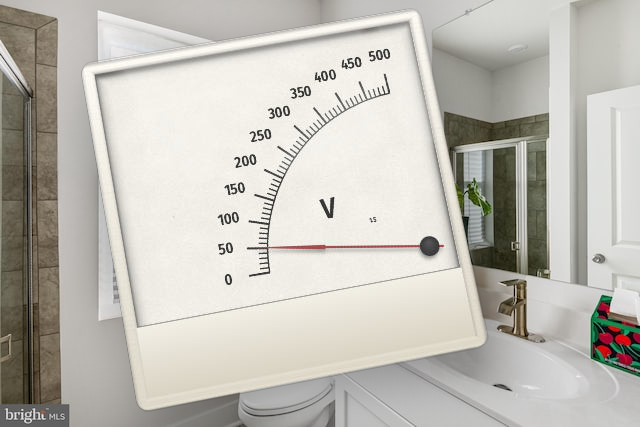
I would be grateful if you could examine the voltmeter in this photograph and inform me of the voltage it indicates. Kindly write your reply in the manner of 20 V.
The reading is 50 V
